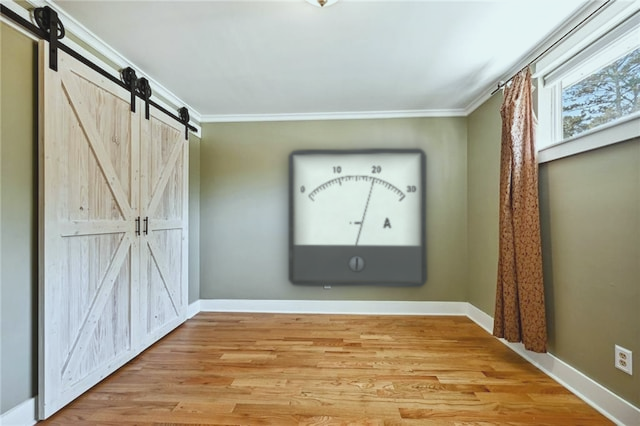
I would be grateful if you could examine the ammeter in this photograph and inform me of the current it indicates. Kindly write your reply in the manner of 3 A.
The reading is 20 A
